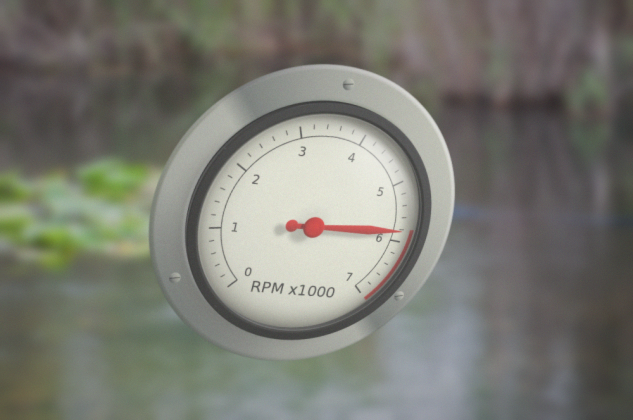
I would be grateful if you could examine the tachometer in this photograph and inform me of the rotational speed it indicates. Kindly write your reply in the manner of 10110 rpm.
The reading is 5800 rpm
